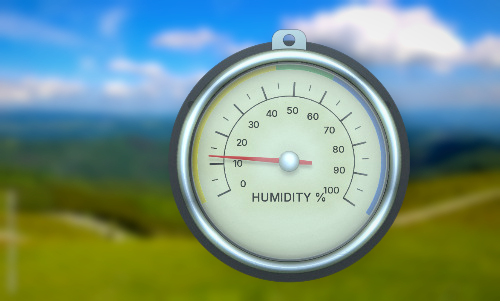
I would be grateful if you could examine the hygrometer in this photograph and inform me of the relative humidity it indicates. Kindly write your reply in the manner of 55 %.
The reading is 12.5 %
